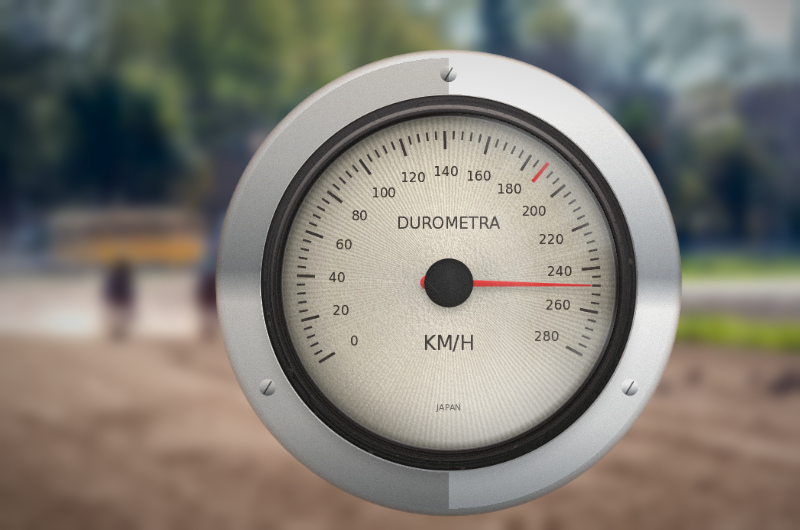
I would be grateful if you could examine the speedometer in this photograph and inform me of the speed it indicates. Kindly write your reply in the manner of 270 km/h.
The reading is 248 km/h
